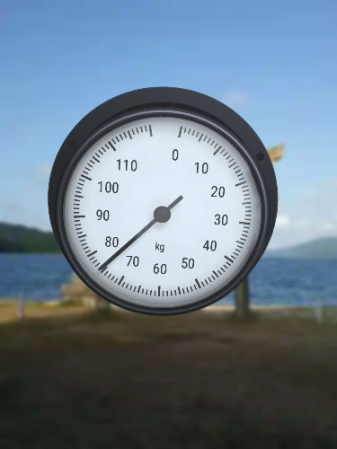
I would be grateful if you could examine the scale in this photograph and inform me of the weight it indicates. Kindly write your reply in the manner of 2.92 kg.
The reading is 76 kg
